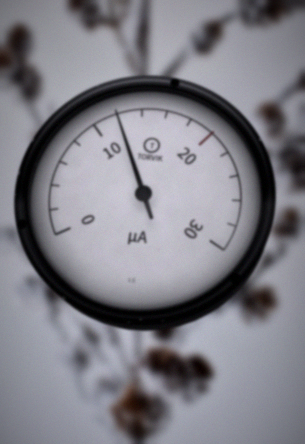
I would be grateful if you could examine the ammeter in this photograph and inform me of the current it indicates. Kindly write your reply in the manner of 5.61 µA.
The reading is 12 µA
